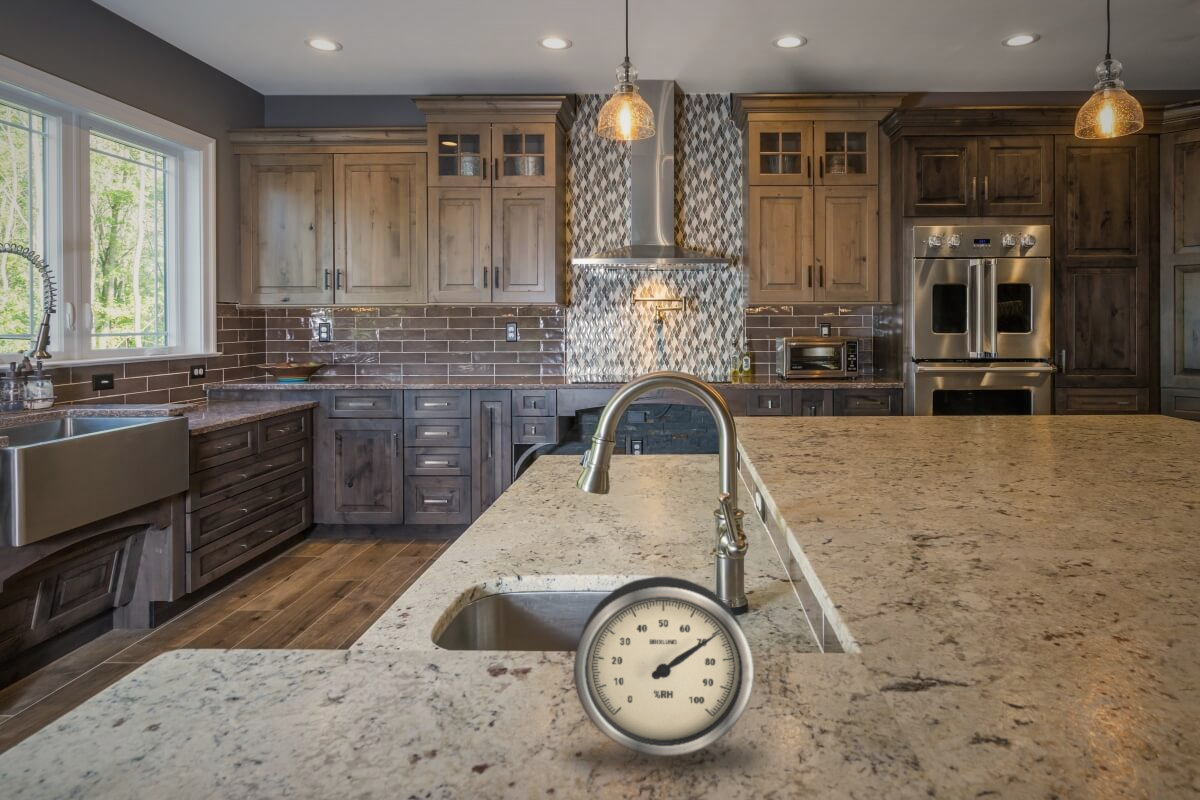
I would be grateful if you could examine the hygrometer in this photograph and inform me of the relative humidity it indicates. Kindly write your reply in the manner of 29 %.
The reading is 70 %
